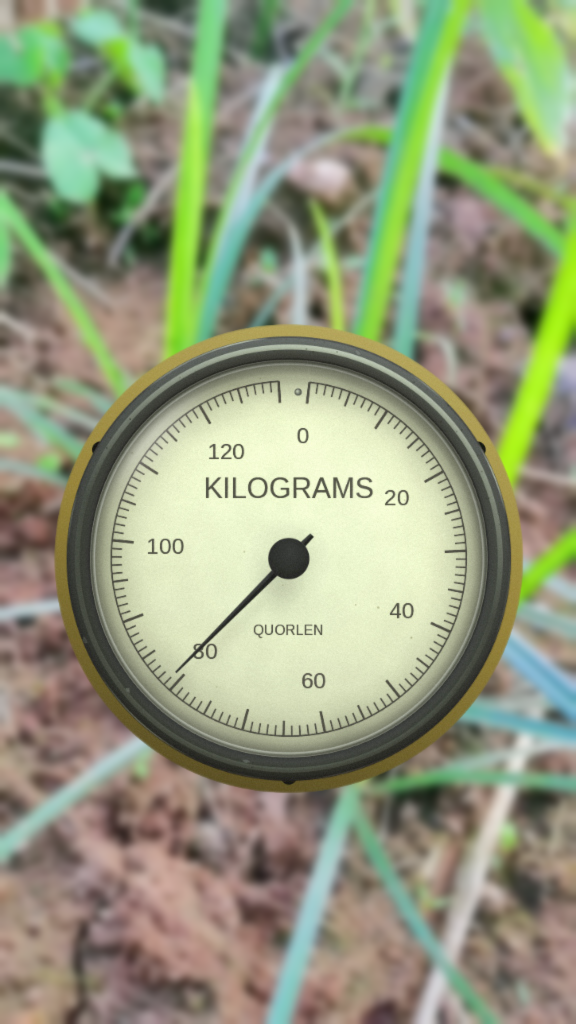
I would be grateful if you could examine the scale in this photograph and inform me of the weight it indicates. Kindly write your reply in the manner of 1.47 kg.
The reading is 81 kg
